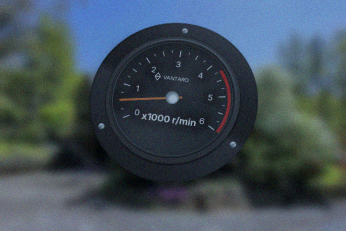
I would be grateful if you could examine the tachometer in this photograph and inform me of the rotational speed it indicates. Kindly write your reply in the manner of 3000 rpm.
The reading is 500 rpm
